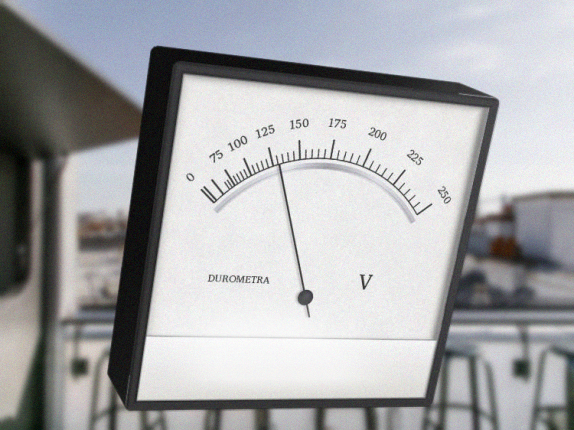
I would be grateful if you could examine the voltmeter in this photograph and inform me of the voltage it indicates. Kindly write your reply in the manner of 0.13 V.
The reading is 130 V
